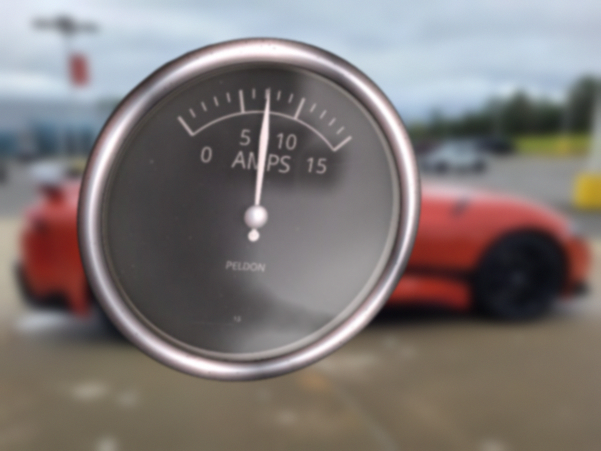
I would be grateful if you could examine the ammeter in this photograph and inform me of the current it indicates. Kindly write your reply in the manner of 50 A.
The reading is 7 A
